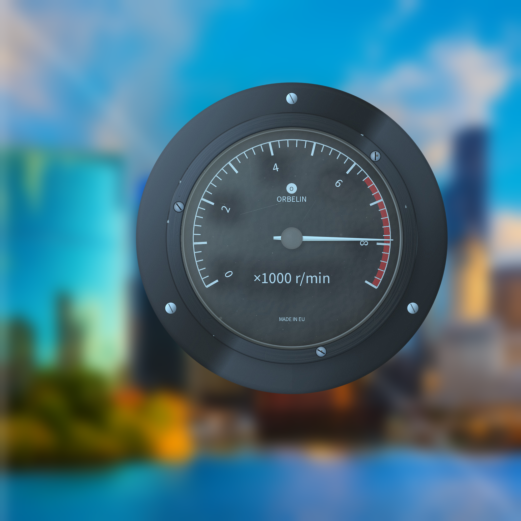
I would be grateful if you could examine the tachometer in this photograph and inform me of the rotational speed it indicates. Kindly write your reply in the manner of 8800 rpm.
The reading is 7900 rpm
